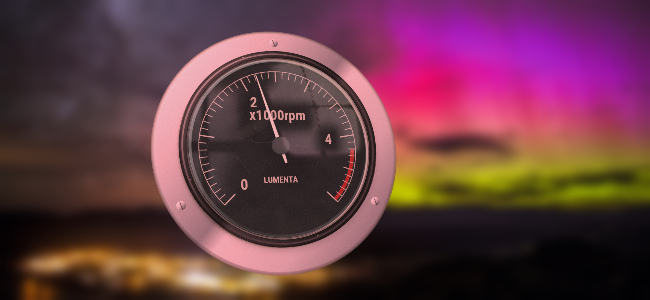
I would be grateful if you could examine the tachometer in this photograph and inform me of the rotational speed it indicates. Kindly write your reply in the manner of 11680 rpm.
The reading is 2200 rpm
